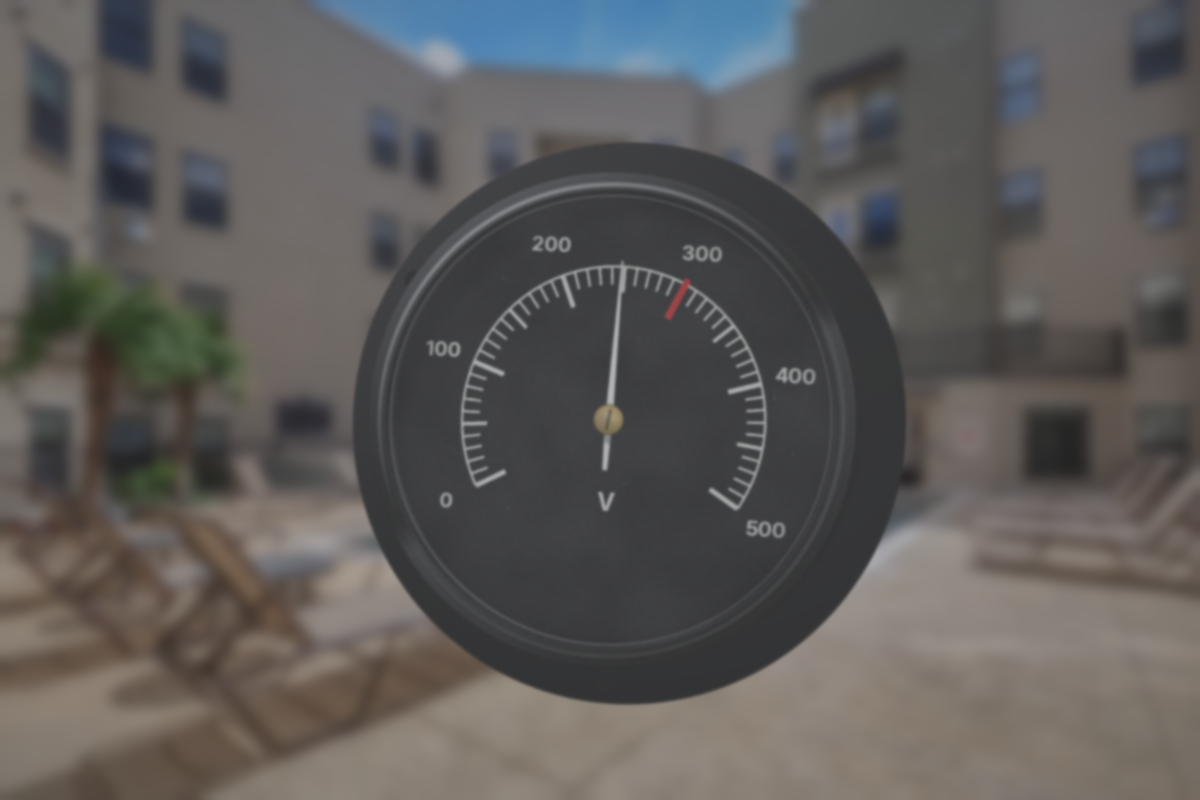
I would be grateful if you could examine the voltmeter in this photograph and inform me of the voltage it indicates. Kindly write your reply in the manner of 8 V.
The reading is 250 V
